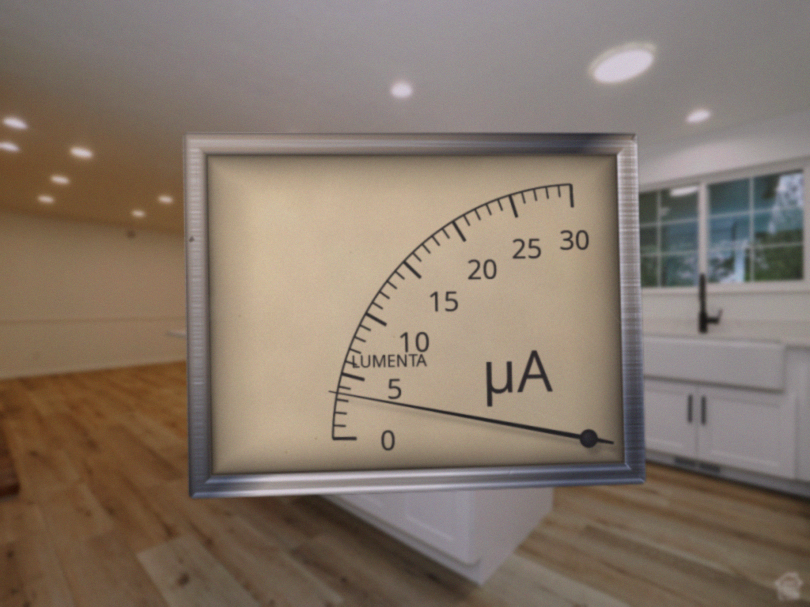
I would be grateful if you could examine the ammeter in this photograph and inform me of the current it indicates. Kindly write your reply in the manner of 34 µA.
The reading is 3.5 µA
